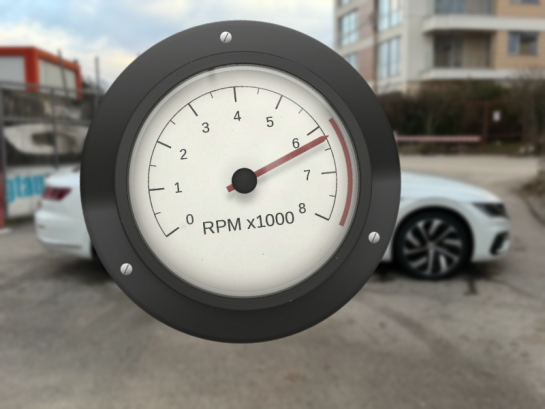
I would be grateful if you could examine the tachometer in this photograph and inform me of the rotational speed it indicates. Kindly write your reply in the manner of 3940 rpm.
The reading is 6250 rpm
